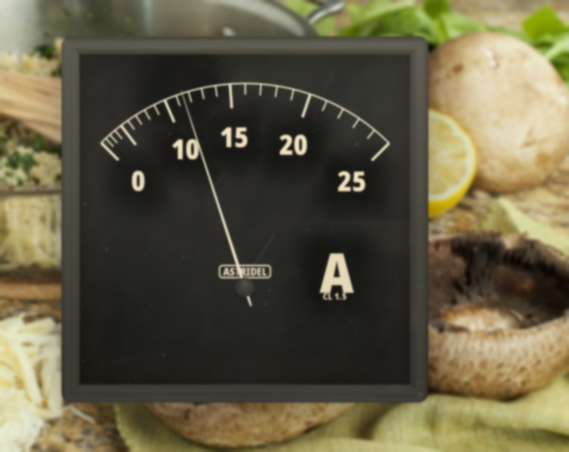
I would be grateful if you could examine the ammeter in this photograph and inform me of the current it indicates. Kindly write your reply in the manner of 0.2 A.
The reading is 11.5 A
